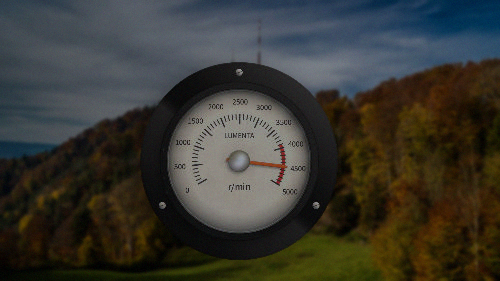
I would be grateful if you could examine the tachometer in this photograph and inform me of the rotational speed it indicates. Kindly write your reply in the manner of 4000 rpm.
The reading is 4500 rpm
